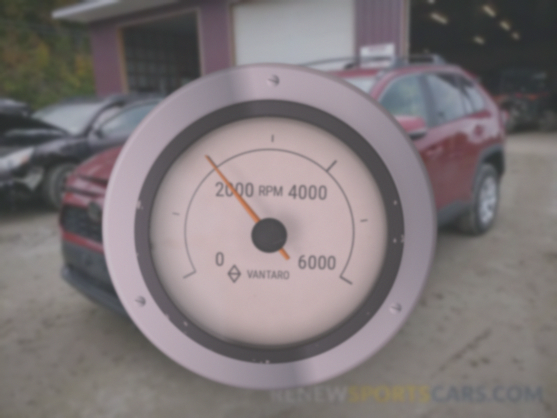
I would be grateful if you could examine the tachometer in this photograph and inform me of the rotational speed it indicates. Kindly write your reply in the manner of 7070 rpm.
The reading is 2000 rpm
